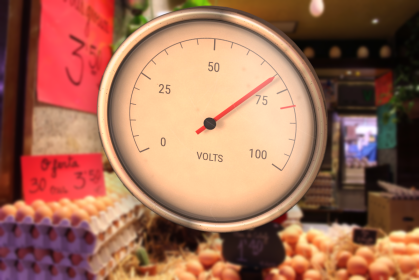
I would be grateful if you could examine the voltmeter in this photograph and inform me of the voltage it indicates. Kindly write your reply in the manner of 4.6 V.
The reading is 70 V
